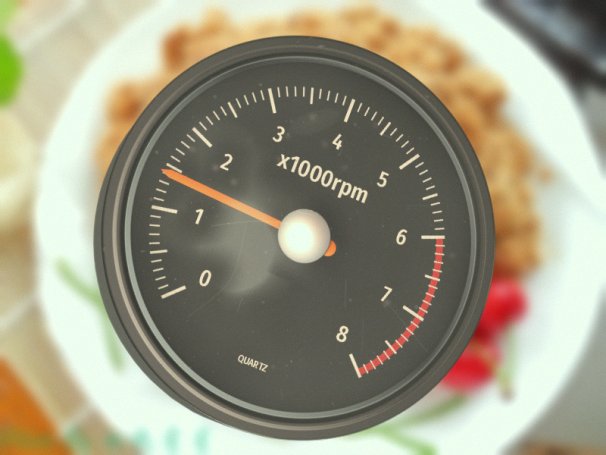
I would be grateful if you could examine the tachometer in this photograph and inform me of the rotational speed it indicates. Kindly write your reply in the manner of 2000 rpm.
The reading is 1400 rpm
